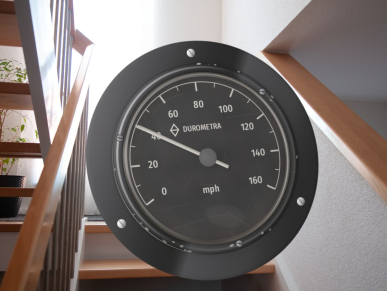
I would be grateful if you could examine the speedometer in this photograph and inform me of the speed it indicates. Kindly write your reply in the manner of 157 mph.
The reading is 40 mph
